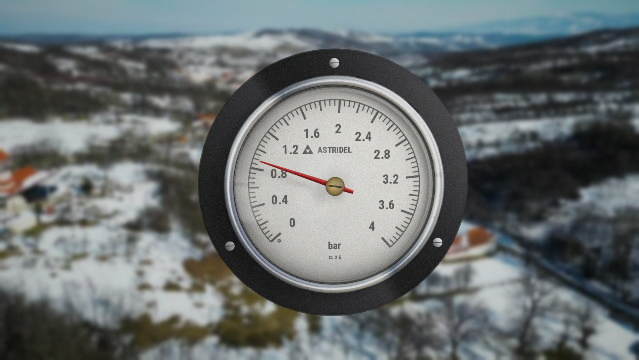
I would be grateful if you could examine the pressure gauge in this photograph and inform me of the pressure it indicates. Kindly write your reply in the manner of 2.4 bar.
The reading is 0.9 bar
